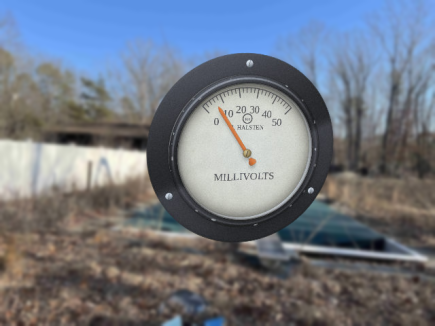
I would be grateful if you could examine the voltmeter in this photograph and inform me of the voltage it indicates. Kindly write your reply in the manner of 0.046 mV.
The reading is 6 mV
